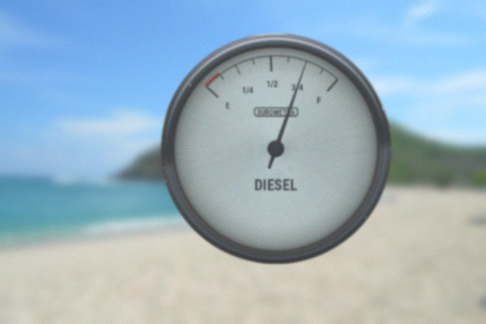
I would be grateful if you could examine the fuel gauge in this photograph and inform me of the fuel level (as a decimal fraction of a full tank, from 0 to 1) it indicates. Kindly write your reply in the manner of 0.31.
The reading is 0.75
